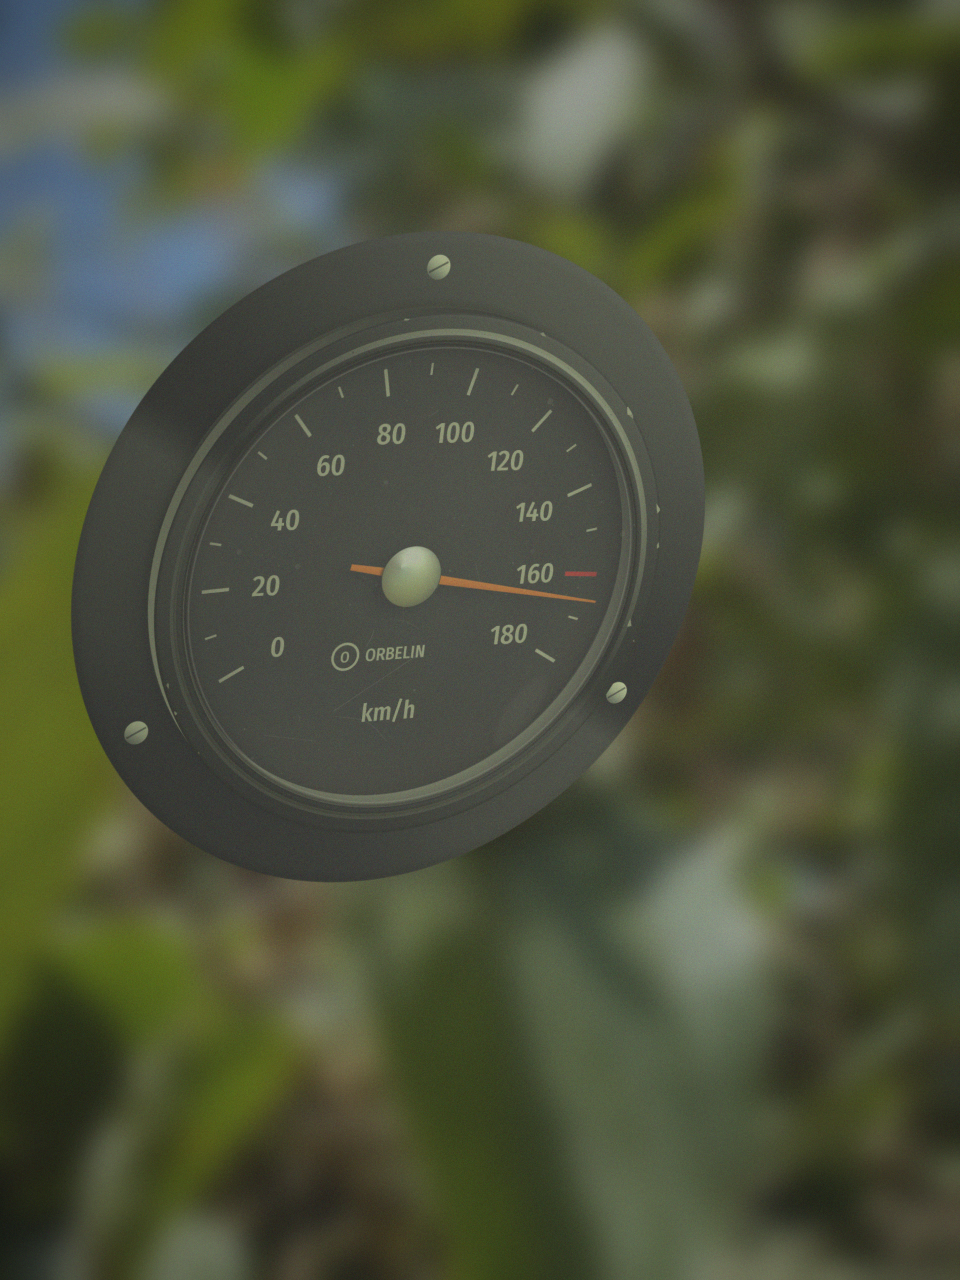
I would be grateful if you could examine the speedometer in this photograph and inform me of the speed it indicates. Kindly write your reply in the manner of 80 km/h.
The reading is 165 km/h
